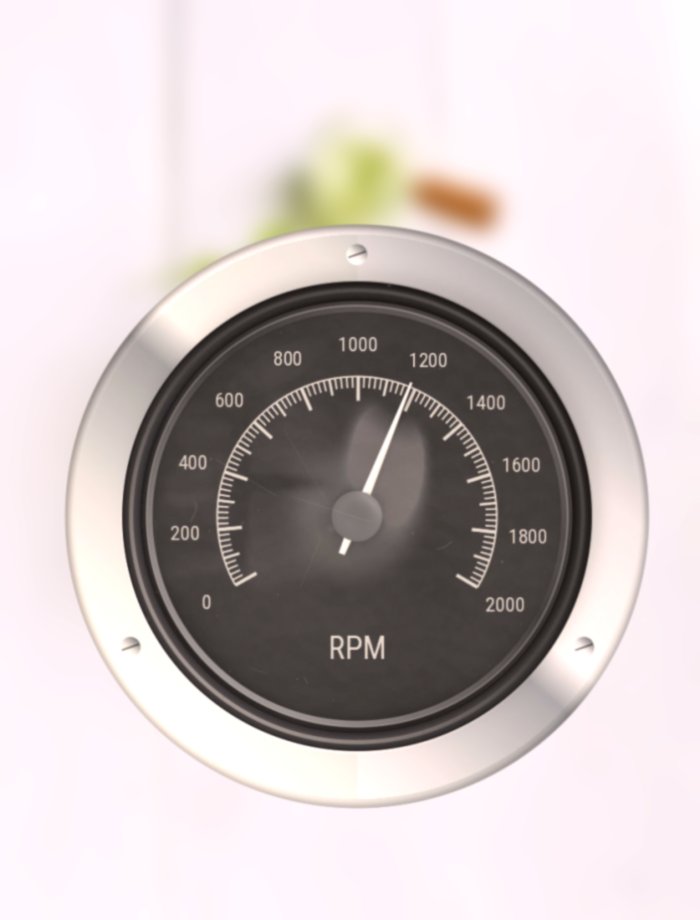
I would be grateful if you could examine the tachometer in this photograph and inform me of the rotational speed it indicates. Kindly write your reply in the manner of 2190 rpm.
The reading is 1180 rpm
